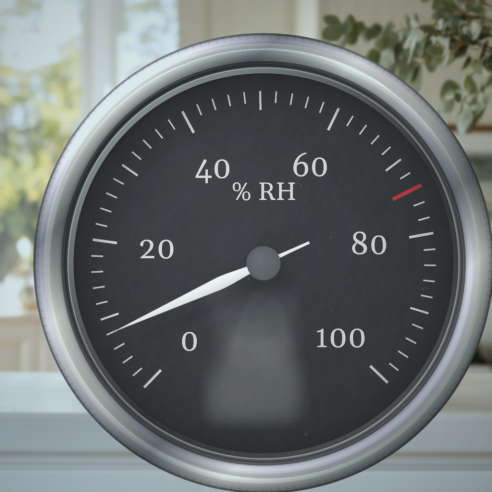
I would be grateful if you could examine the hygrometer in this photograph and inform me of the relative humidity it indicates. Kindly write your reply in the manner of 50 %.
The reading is 8 %
